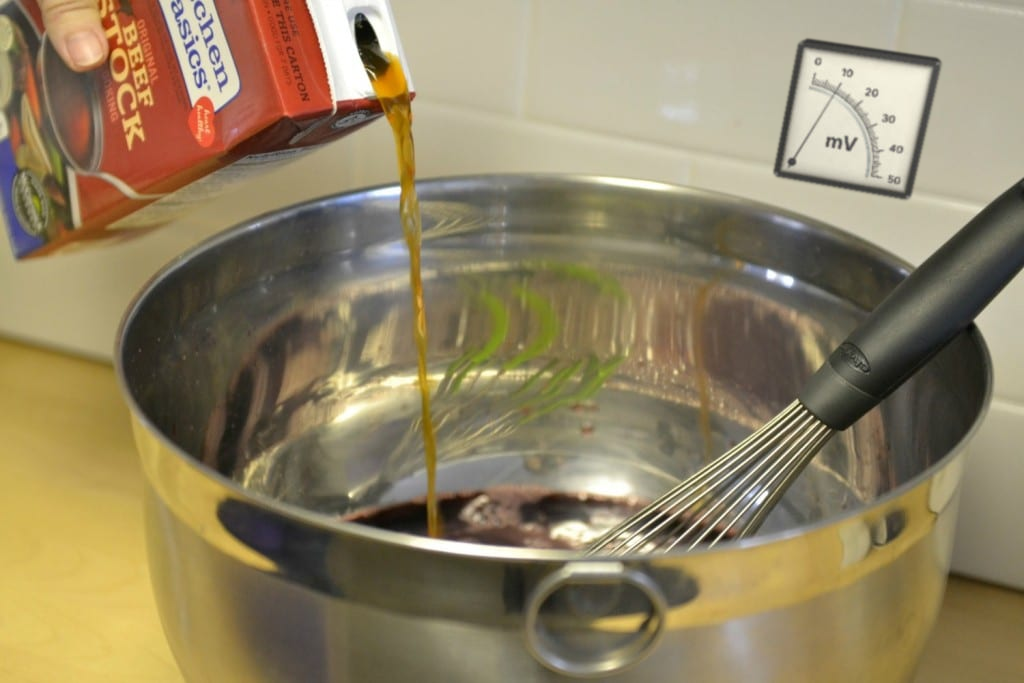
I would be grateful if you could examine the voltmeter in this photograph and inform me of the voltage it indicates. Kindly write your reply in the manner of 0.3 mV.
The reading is 10 mV
